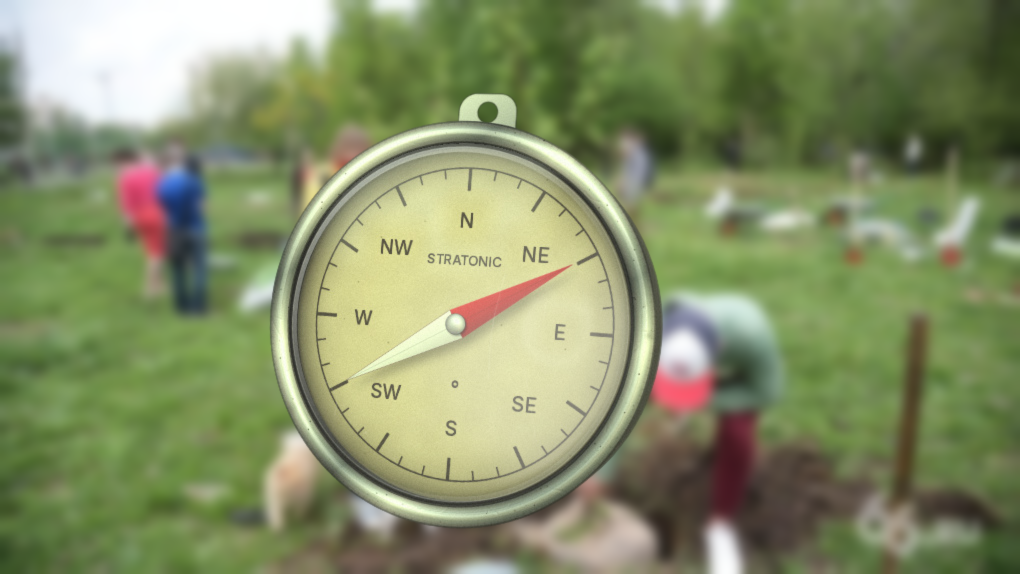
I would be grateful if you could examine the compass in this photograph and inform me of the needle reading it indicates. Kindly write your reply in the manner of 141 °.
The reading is 60 °
